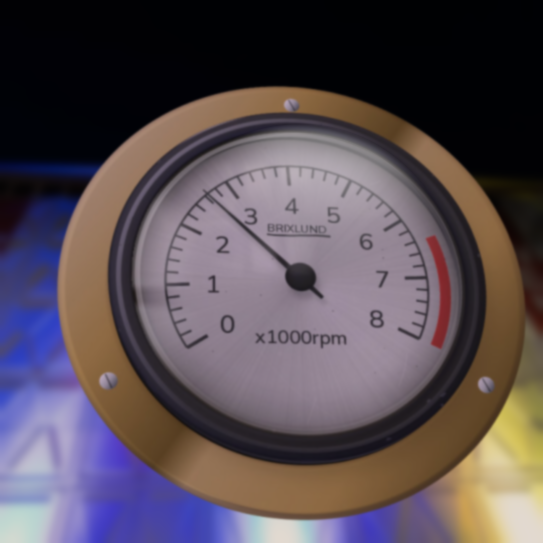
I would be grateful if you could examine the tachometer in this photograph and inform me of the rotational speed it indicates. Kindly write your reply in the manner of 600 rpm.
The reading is 2600 rpm
